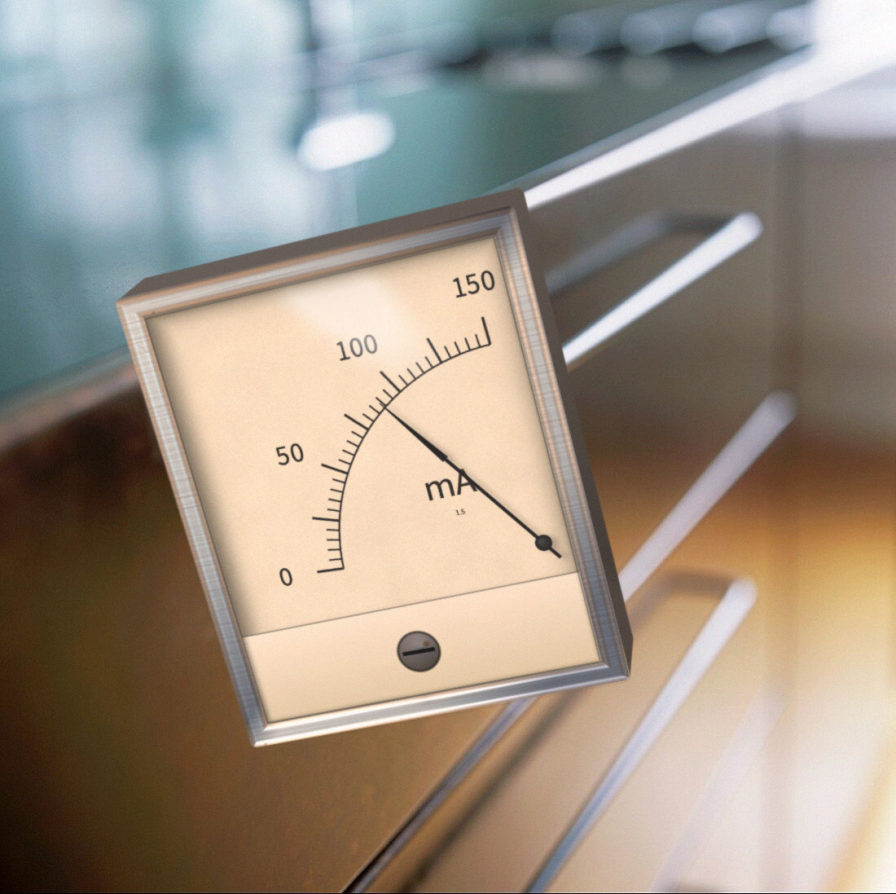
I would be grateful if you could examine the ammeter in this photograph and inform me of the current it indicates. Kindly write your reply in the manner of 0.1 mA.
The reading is 90 mA
